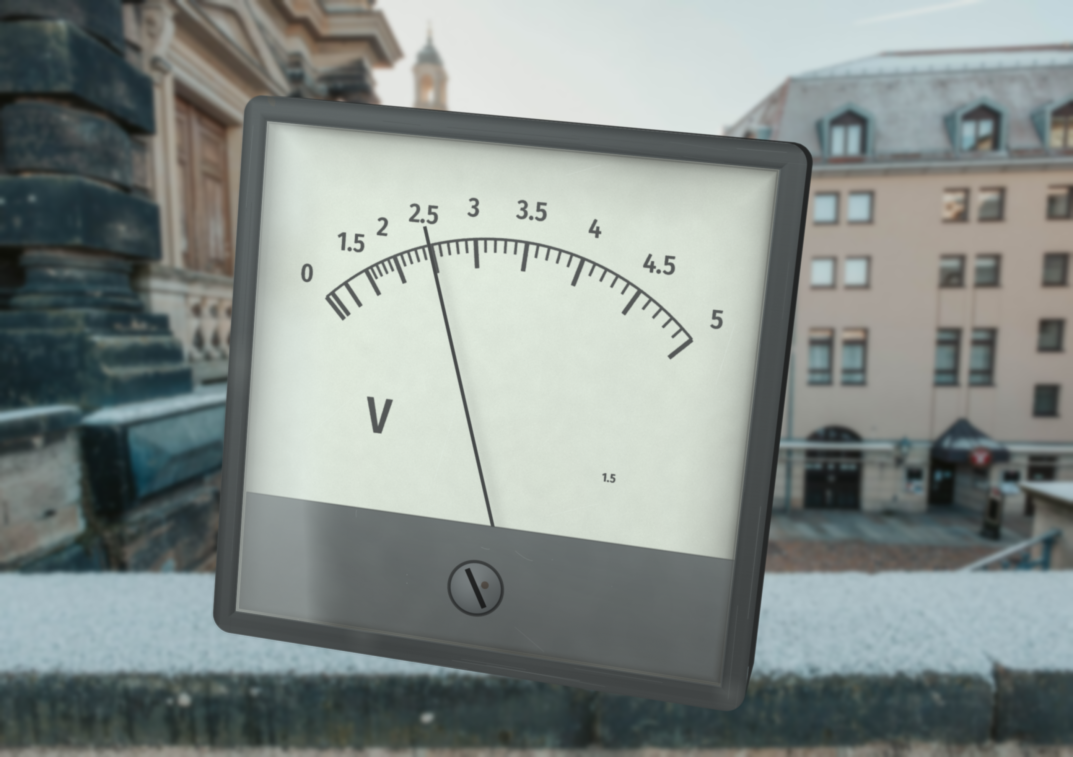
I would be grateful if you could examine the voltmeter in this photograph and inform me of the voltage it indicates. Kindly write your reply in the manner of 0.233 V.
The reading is 2.5 V
